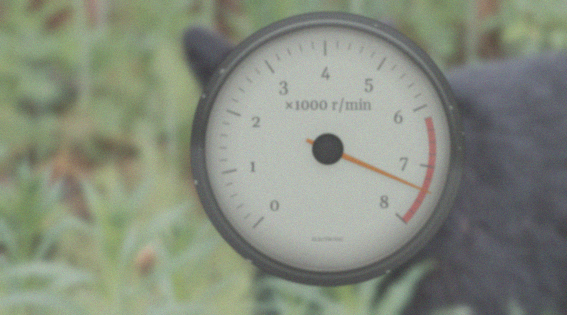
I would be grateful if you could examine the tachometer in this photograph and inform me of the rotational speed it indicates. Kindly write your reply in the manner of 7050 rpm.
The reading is 7400 rpm
